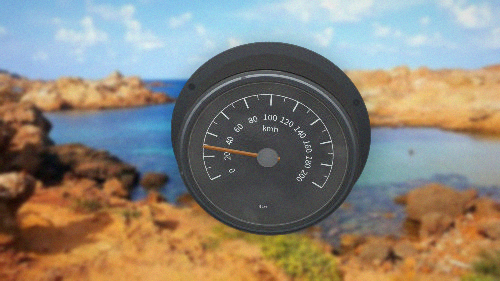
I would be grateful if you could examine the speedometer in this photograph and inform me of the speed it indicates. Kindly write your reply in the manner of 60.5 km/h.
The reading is 30 km/h
